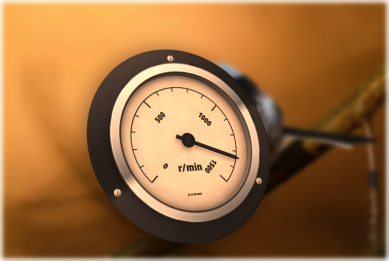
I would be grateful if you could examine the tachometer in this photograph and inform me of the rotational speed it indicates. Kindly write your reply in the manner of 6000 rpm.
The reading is 1350 rpm
